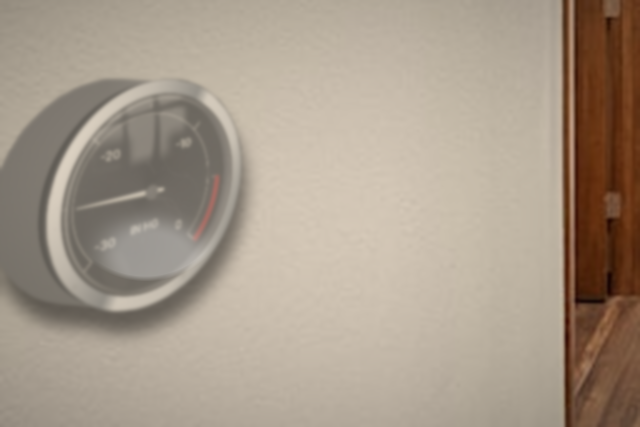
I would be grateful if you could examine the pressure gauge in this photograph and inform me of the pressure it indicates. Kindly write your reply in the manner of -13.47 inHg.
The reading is -25 inHg
